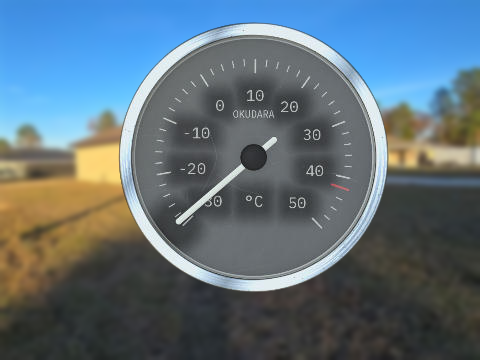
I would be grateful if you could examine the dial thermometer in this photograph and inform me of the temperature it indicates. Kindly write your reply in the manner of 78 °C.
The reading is -29 °C
